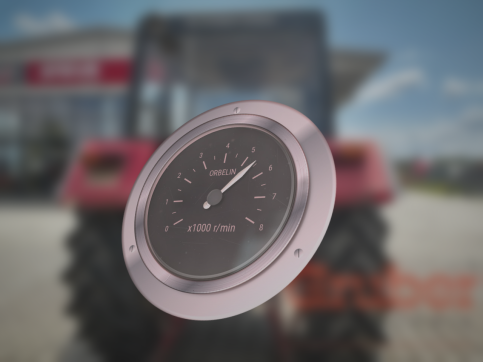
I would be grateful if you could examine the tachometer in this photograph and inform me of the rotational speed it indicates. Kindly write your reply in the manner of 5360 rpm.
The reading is 5500 rpm
